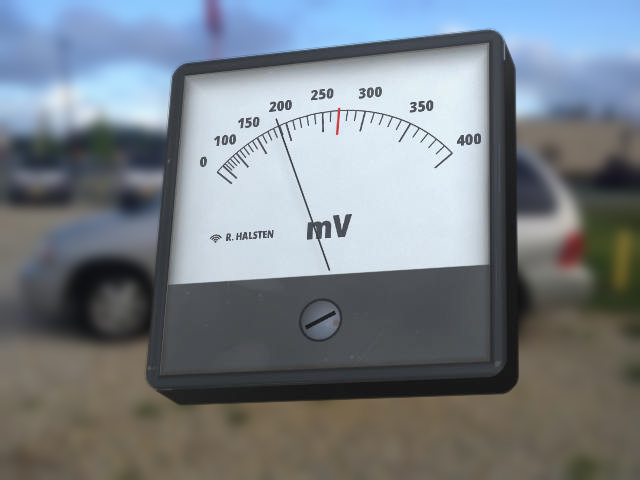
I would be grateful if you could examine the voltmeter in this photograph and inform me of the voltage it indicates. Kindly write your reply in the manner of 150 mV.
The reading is 190 mV
